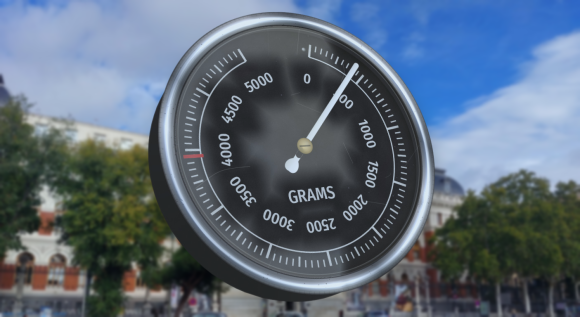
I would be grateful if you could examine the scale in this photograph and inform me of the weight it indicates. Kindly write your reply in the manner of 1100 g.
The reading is 400 g
